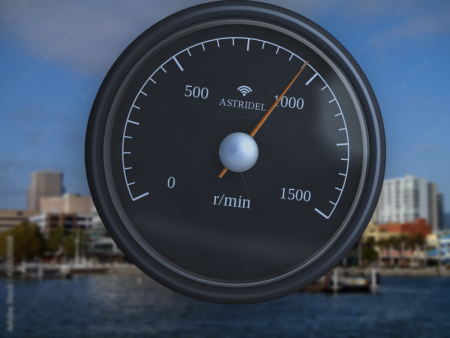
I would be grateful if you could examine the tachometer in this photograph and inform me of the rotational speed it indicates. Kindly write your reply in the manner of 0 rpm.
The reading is 950 rpm
